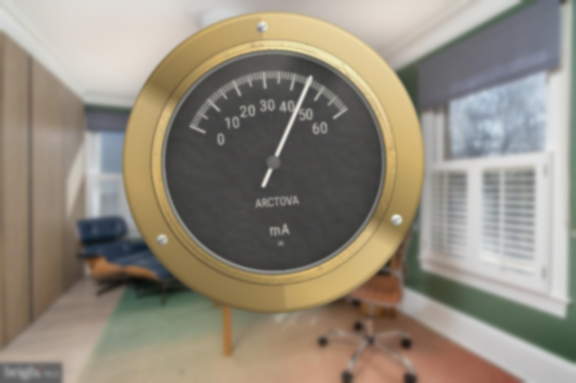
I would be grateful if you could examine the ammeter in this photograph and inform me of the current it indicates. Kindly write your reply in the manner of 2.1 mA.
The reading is 45 mA
